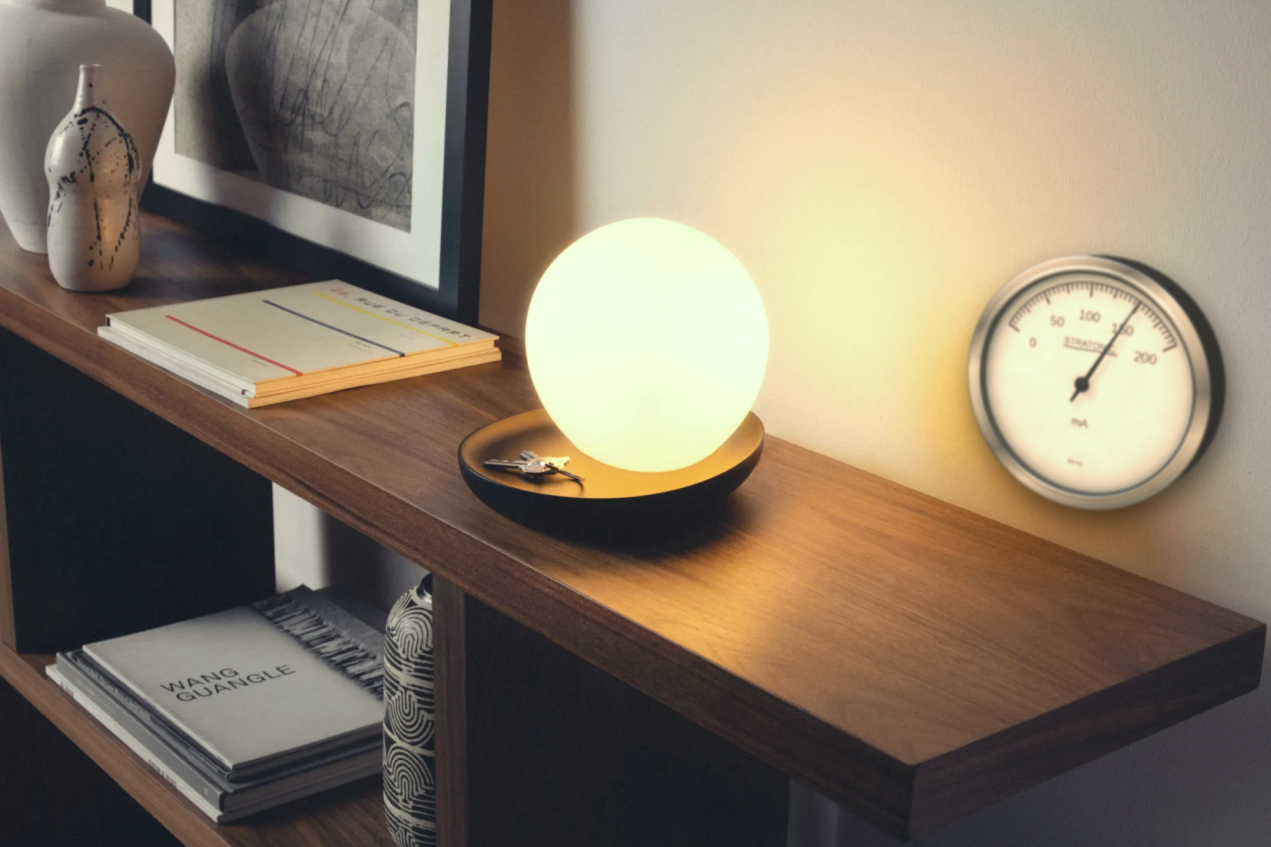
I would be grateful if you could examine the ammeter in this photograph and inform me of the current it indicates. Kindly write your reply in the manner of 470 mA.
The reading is 150 mA
